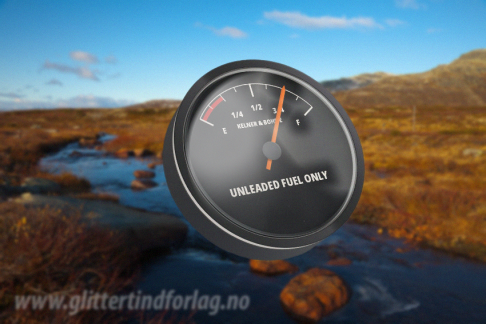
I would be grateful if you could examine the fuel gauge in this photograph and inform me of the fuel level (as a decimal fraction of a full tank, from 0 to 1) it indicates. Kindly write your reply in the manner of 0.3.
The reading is 0.75
